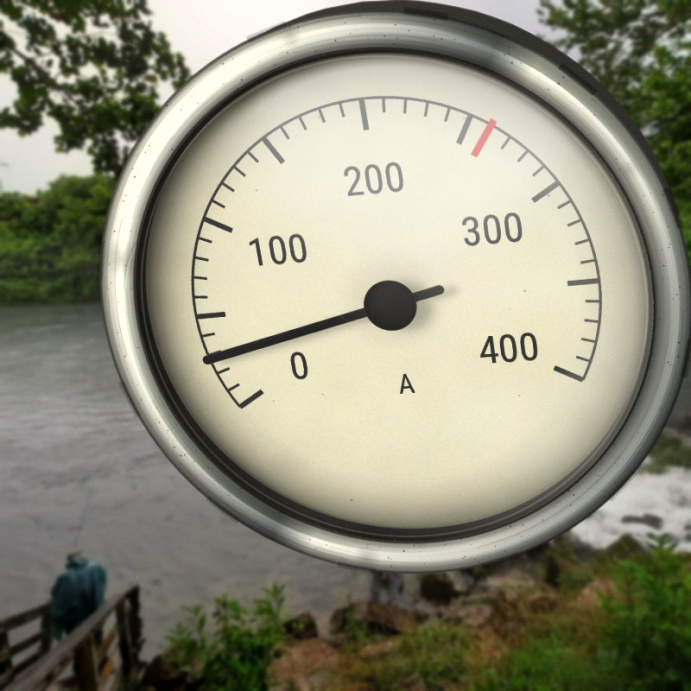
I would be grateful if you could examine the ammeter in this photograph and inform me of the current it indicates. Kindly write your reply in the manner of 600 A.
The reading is 30 A
